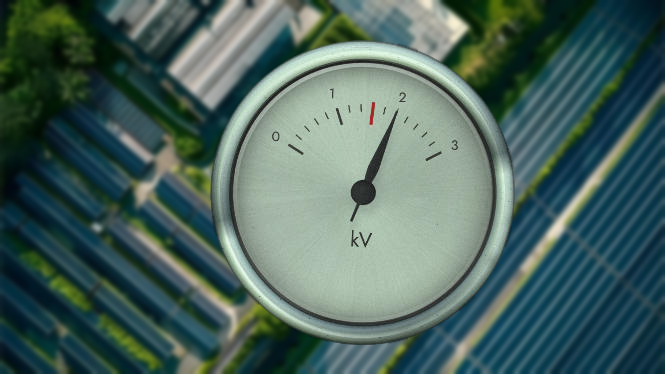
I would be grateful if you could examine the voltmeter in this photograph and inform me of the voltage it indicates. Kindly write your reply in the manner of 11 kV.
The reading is 2 kV
